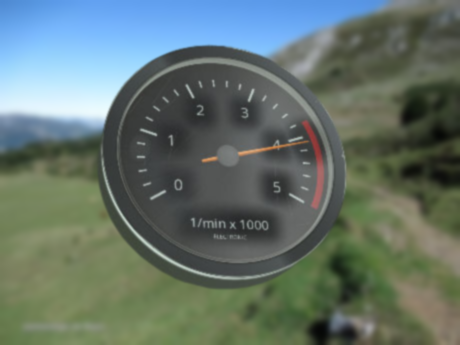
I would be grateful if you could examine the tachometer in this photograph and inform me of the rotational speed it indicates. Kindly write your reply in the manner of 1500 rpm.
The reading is 4100 rpm
